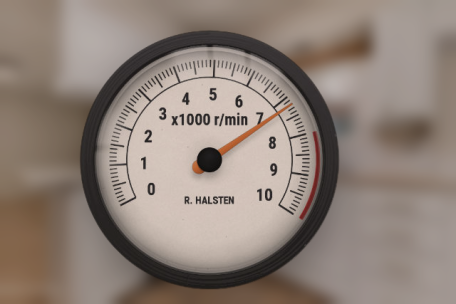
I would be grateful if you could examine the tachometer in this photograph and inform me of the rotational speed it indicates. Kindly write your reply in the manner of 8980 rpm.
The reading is 7200 rpm
